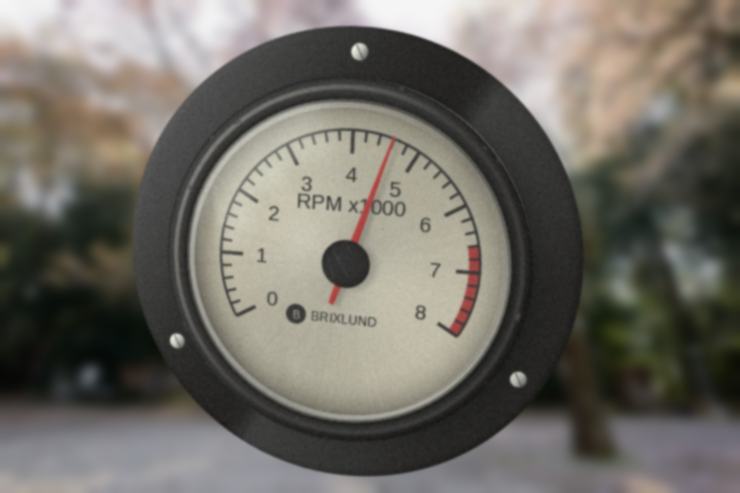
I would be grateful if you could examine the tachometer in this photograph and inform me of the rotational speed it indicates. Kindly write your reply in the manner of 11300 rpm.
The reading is 4600 rpm
